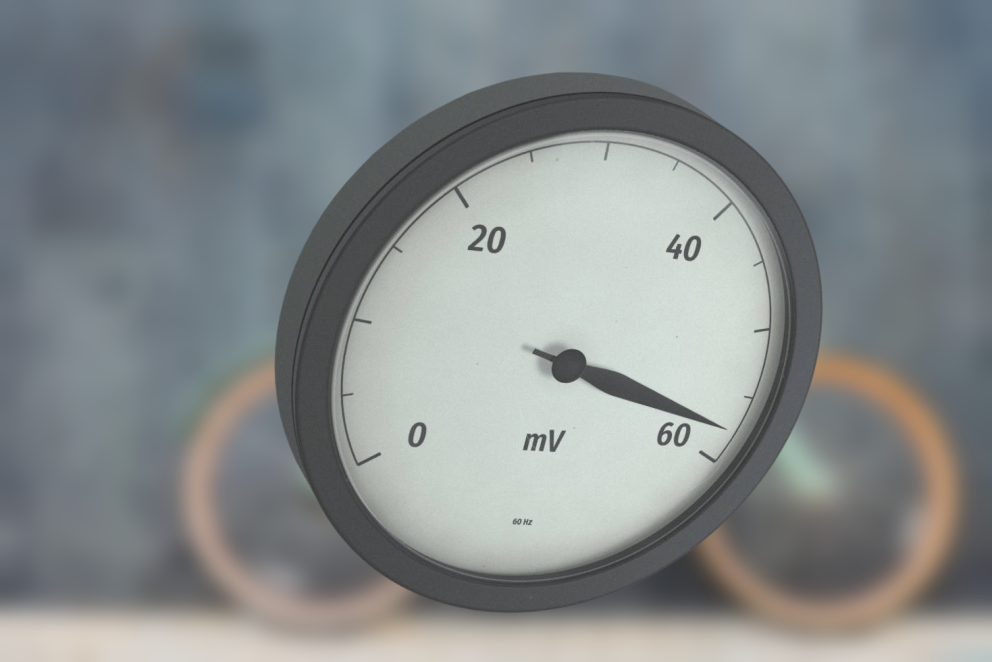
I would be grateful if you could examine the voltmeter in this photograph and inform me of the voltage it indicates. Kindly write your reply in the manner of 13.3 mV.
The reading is 57.5 mV
